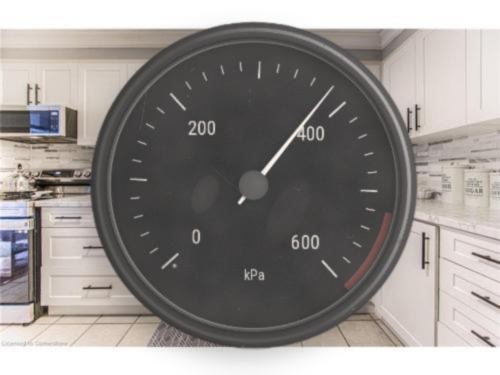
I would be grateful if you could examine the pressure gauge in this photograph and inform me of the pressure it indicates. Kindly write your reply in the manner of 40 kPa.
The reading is 380 kPa
